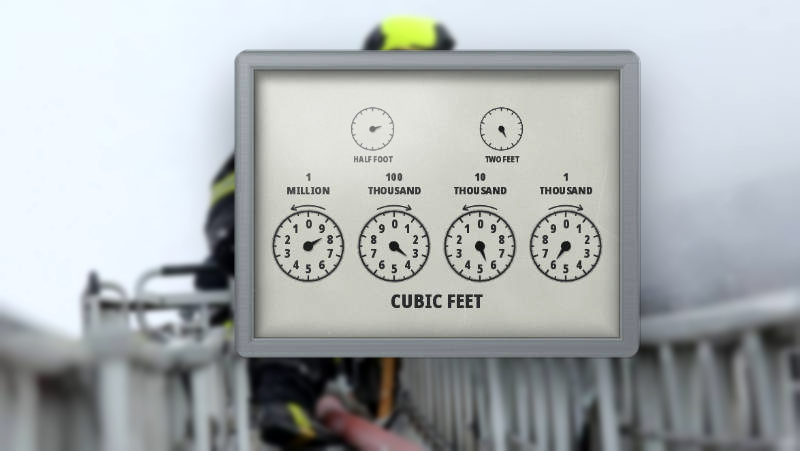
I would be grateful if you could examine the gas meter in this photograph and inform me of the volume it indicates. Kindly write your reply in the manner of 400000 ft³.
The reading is 835600 ft³
